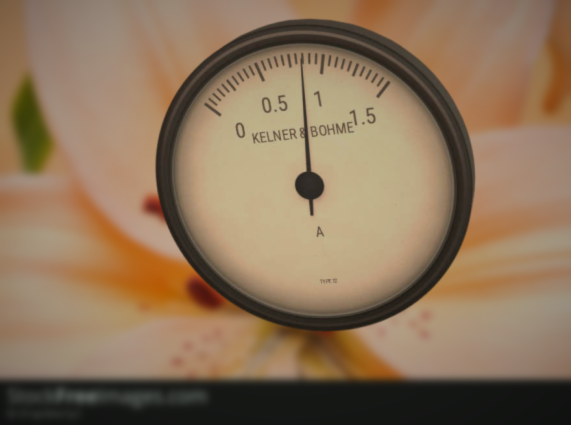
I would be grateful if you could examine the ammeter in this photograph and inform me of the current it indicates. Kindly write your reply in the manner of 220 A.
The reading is 0.85 A
